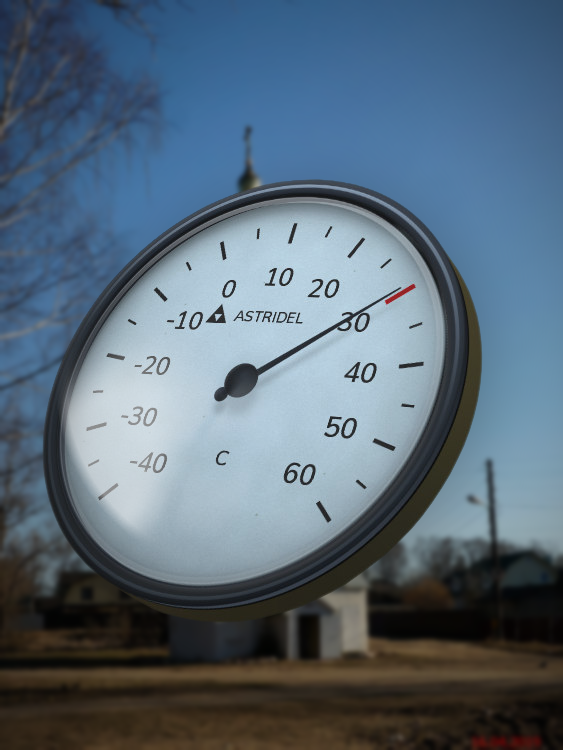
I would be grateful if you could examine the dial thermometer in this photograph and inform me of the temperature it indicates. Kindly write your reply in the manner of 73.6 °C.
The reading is 30 °C
